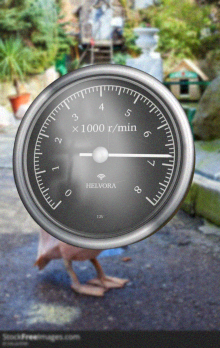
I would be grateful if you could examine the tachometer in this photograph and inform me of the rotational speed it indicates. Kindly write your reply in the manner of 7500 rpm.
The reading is 6800 rpm
